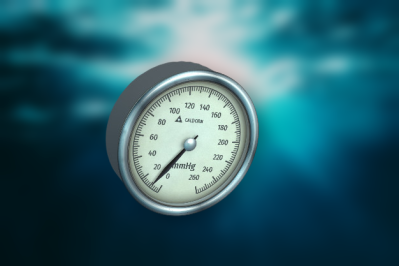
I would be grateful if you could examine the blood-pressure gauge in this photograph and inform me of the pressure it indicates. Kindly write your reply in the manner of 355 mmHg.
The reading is 10 mmHg
